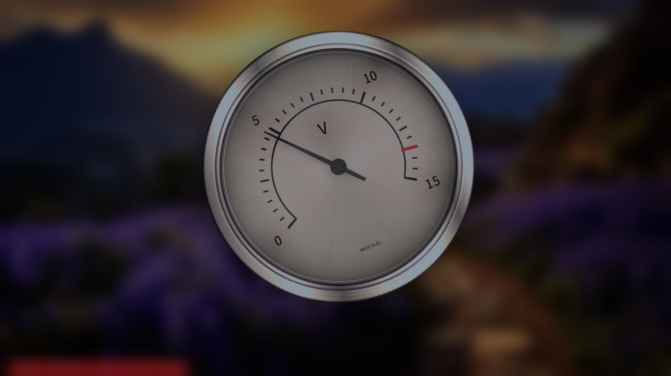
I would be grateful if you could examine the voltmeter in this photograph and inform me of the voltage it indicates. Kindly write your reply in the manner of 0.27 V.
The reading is 4.75 V
